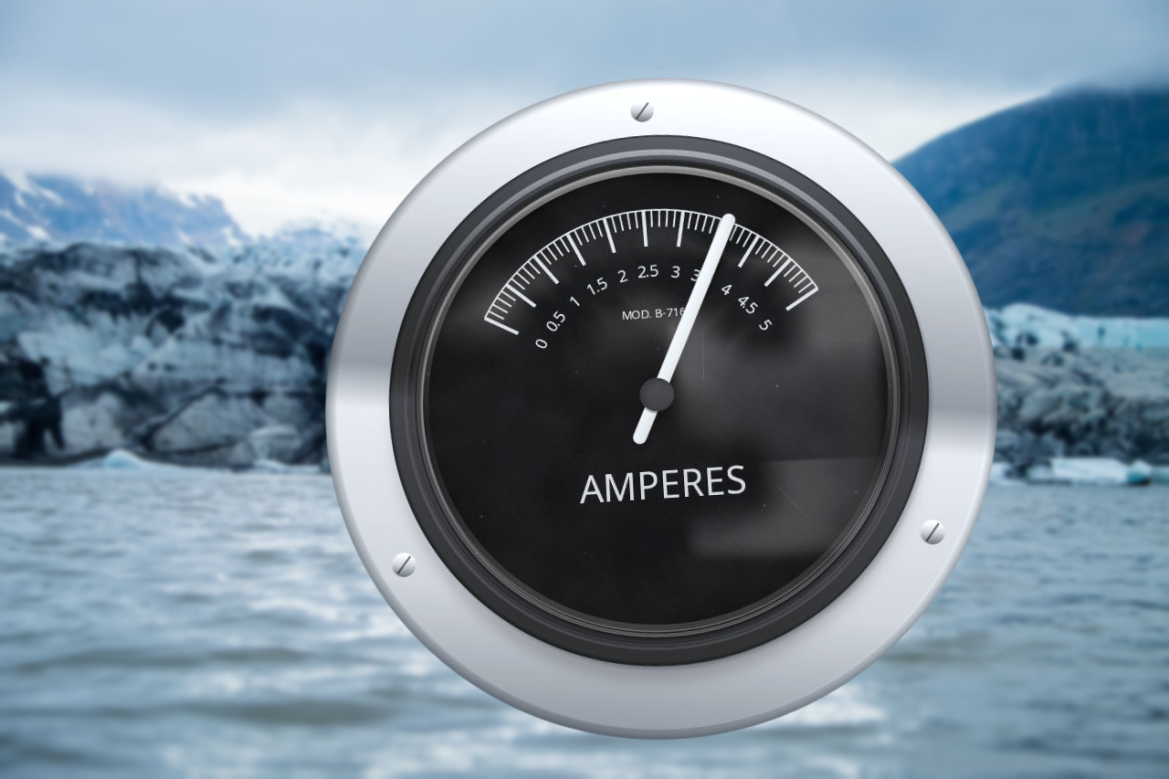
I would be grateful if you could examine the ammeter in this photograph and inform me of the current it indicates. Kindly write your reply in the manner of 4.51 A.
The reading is 3.6 A
